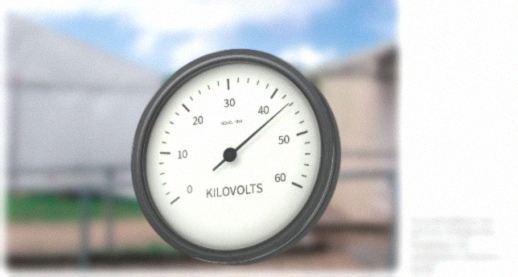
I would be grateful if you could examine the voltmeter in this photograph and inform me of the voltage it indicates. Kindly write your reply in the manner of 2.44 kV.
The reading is 44 kV
